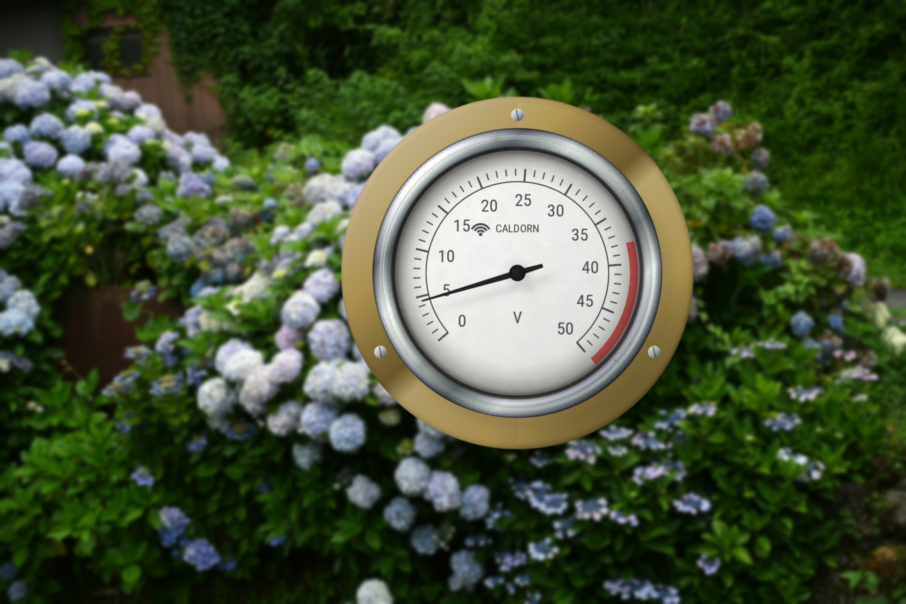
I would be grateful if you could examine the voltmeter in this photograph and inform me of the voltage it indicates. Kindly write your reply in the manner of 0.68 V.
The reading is 4.5 V
